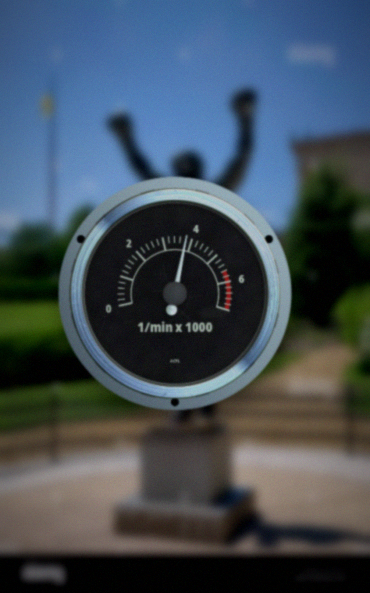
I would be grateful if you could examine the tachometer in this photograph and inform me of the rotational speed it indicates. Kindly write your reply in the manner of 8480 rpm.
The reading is 3800 rpm
